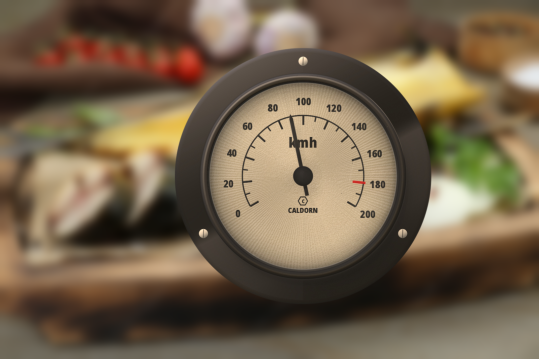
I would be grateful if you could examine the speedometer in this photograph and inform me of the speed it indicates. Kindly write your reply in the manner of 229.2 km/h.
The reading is 90 km/h
